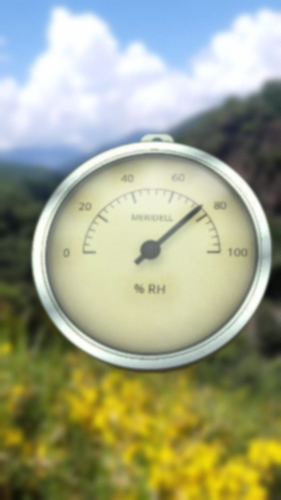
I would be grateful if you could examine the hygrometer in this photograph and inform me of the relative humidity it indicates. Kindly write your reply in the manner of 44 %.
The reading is 76 %
